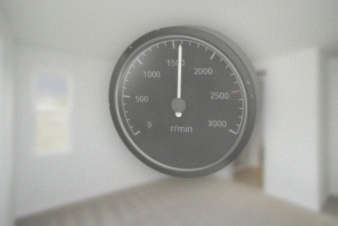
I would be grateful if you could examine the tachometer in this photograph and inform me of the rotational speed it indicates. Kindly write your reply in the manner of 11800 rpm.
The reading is 1600 rpm
